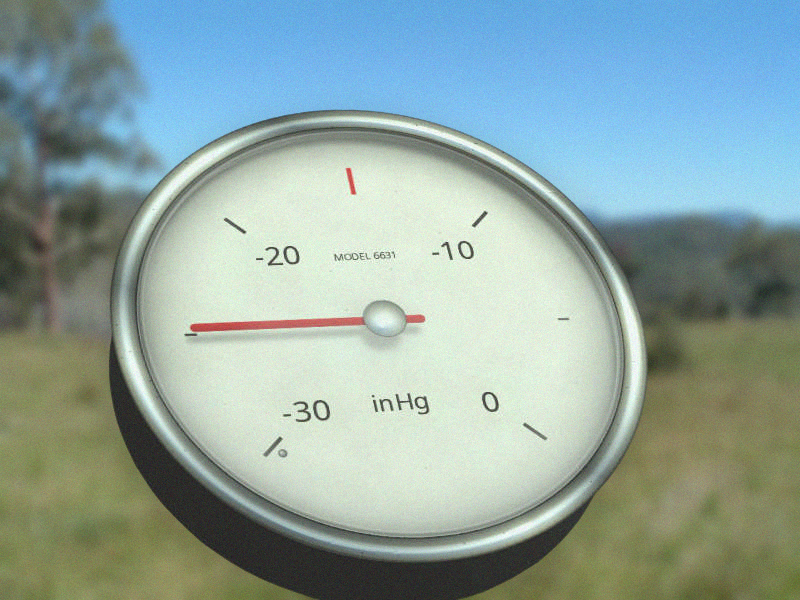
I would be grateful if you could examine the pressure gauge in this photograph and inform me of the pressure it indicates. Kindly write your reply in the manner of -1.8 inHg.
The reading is -25 inHg
